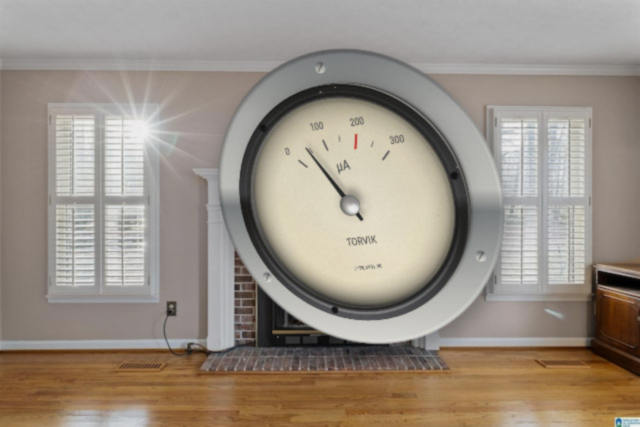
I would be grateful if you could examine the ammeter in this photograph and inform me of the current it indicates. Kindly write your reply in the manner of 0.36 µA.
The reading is 50 µA
